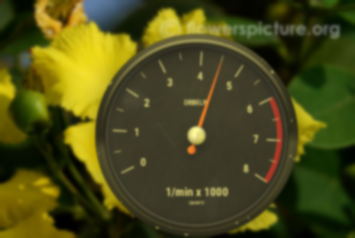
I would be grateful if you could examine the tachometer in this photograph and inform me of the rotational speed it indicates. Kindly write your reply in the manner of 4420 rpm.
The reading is 4500 rpm
